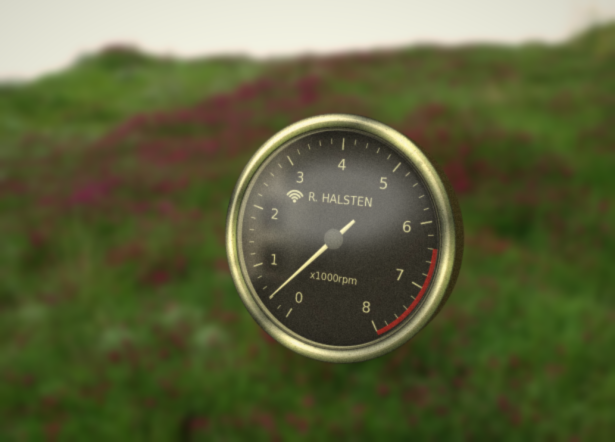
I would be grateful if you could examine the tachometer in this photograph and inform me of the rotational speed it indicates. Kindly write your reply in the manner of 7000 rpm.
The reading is 400 rpm
